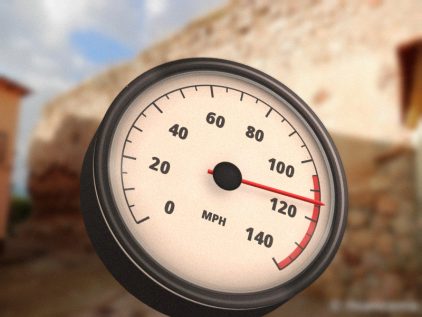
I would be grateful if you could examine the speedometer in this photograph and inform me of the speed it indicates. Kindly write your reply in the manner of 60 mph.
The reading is 115 mph
